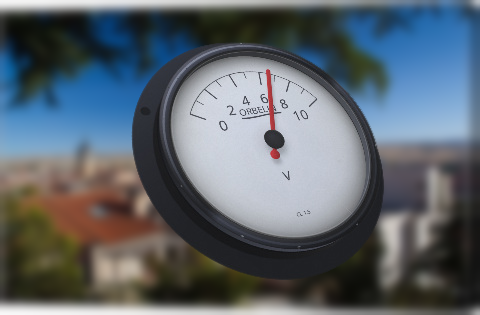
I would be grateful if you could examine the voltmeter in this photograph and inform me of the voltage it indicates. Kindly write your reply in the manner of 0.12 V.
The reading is 6.5 V
